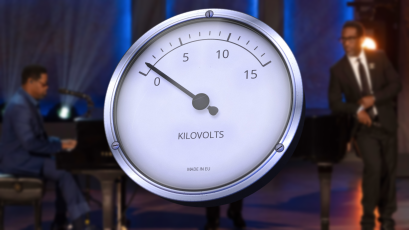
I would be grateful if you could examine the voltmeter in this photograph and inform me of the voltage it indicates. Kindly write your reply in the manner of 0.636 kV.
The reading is 1 kV
